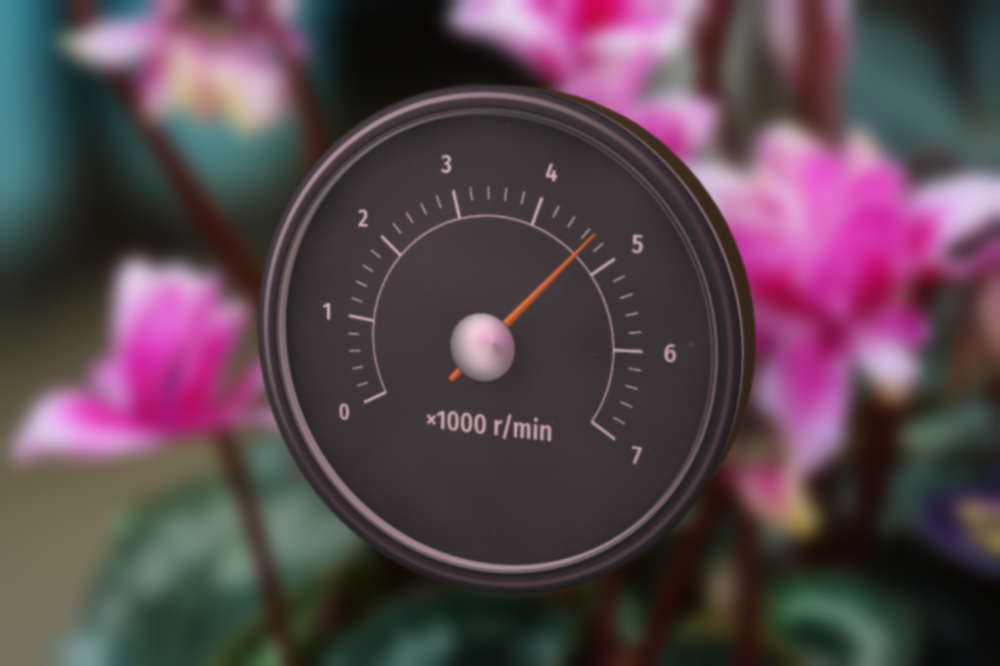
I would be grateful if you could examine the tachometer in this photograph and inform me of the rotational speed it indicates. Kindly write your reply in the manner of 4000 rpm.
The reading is 4700 rpm
